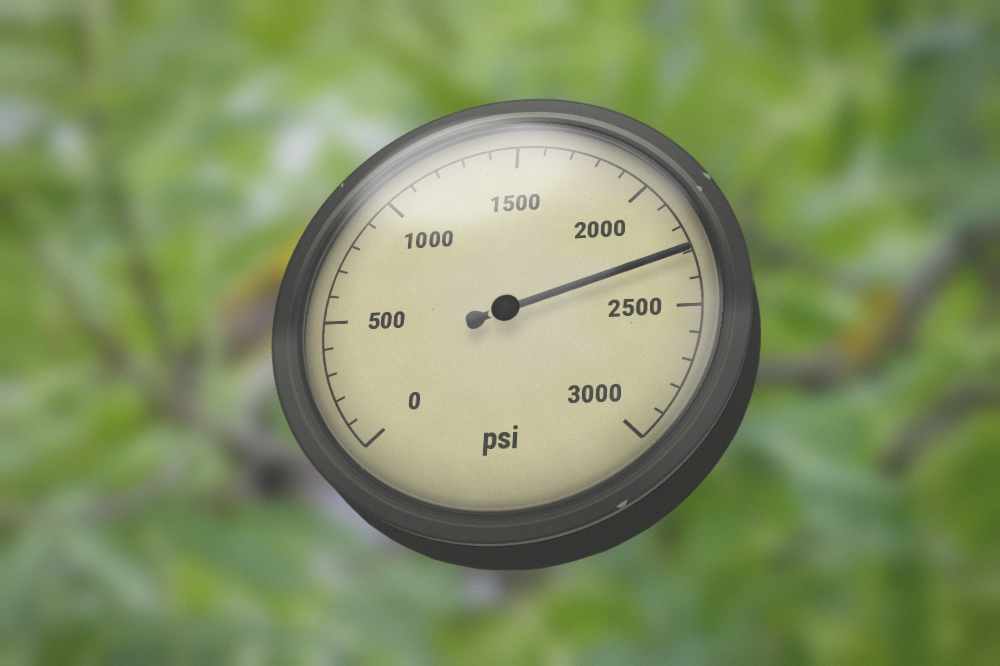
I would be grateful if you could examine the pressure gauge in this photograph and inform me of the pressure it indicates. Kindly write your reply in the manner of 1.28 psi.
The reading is 2300 psi
